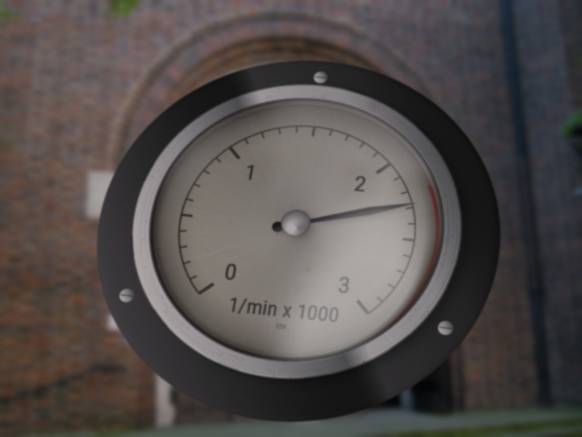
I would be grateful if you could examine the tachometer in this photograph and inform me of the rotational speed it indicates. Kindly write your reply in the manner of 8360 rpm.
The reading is 2300 rpm
